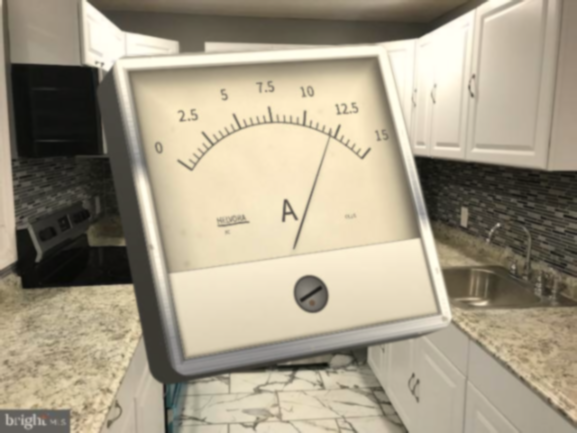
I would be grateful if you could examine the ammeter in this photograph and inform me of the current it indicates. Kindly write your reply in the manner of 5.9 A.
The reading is 12 A
